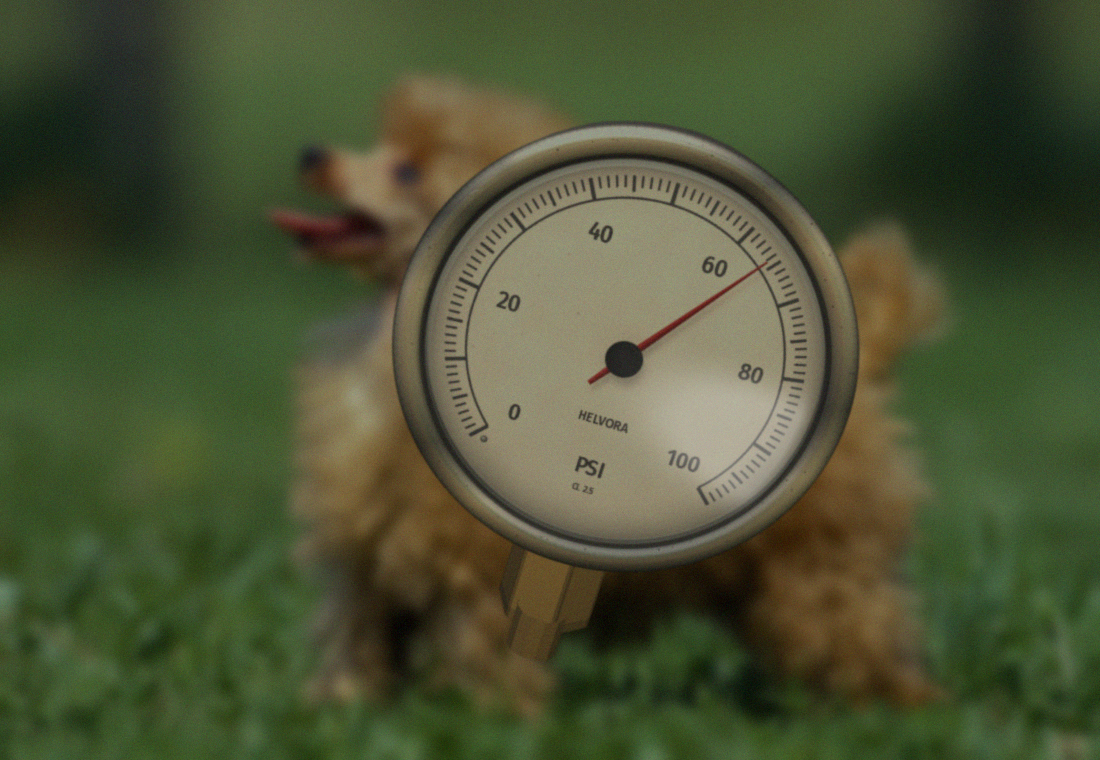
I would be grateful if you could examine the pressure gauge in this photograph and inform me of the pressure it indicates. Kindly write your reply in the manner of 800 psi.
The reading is 64 psi
